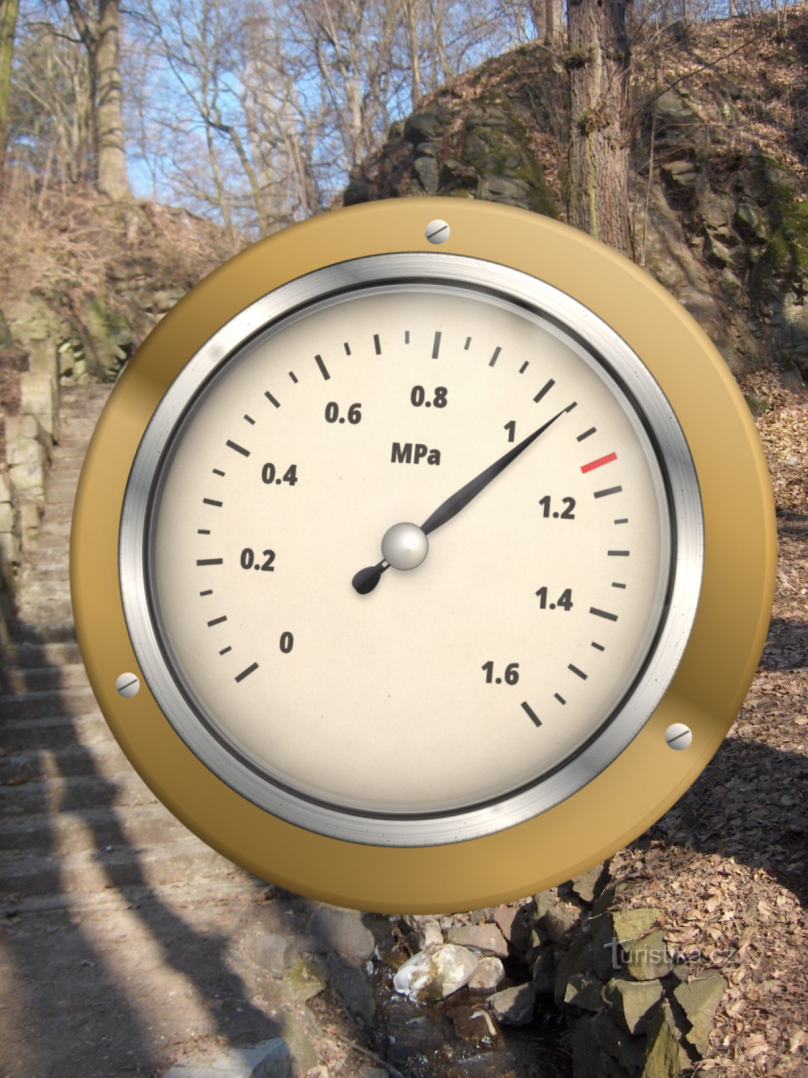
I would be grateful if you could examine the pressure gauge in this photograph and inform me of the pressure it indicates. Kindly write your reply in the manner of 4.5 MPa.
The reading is 1.05 MPa
